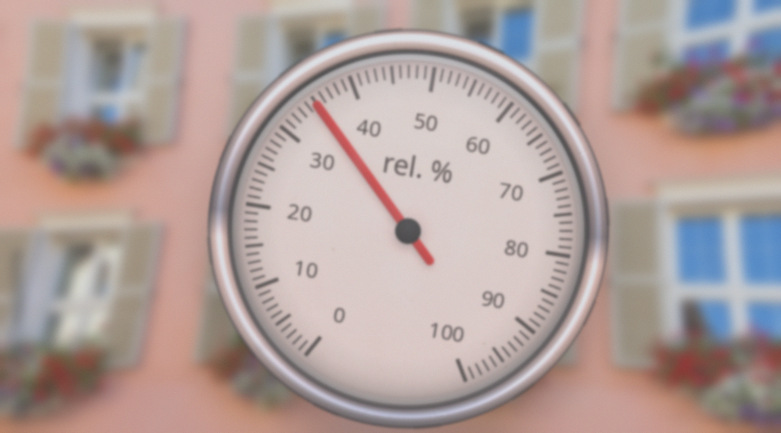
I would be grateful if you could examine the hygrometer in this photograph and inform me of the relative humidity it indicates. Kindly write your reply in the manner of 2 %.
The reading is 35 %
